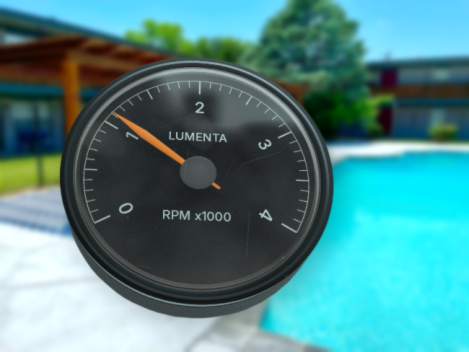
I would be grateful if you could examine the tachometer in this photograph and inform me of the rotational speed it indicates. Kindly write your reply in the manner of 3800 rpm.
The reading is 1100 rpm
